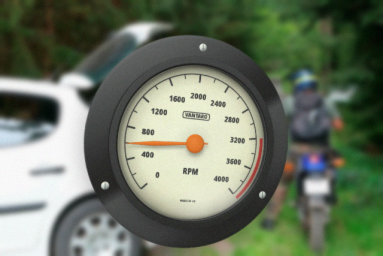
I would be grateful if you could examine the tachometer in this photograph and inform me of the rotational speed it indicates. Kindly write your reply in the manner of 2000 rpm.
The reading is 600 rpm
